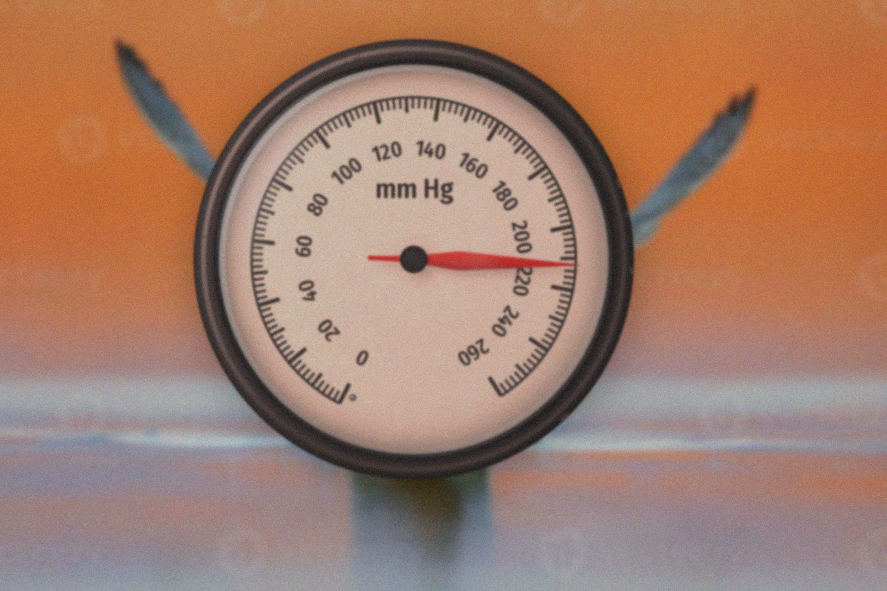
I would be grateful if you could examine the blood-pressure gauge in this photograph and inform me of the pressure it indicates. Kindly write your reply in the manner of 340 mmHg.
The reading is 212 mmHg
